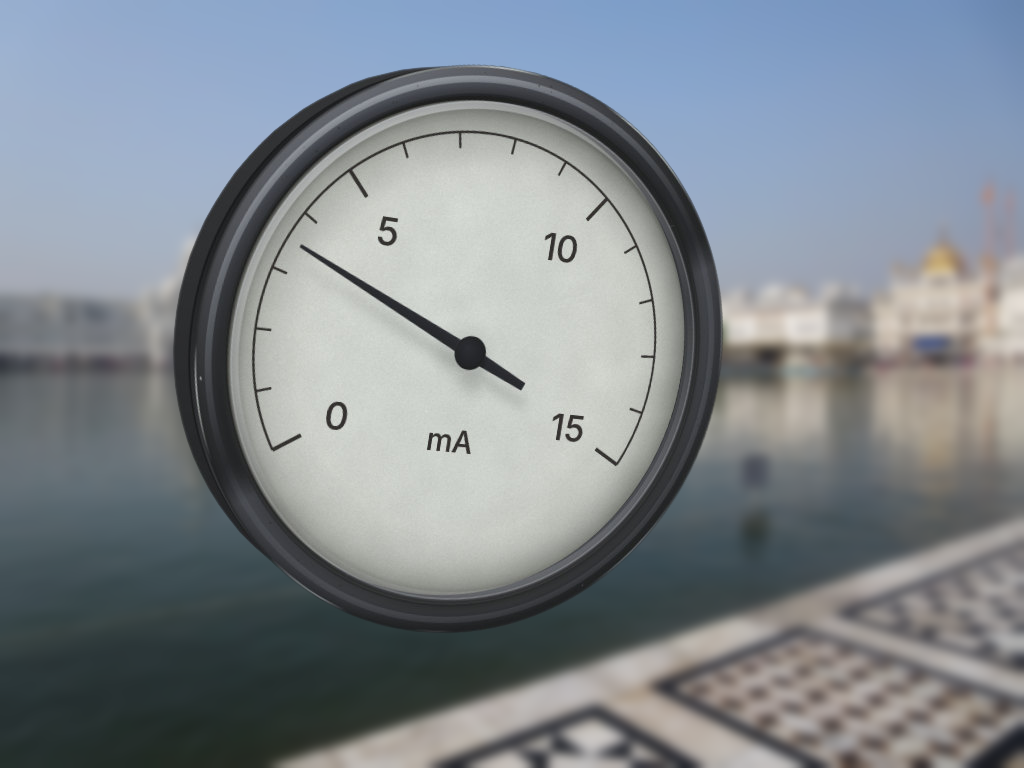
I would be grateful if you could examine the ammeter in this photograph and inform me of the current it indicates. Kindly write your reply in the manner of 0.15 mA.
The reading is 3.5 mA
